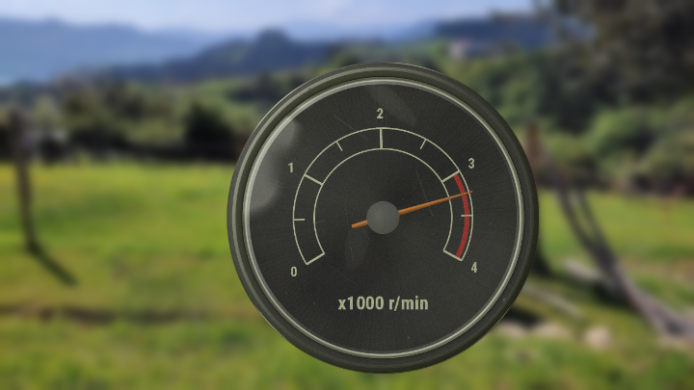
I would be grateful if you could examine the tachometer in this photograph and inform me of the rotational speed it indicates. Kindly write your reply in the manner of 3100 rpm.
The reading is 3250 rpm
